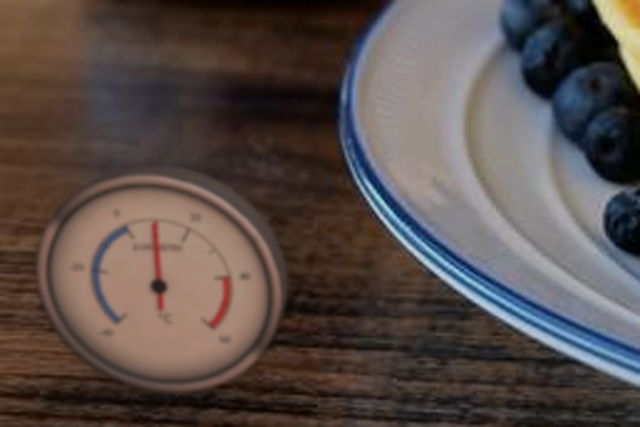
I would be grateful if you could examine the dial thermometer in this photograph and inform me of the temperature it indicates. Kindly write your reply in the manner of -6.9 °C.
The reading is 10 °C
